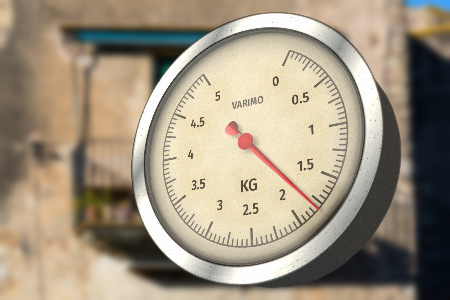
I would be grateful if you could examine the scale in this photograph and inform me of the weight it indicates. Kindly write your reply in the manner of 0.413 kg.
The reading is 1.8 kg
